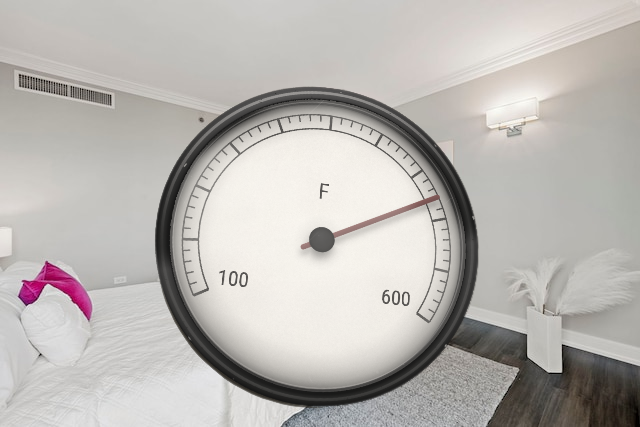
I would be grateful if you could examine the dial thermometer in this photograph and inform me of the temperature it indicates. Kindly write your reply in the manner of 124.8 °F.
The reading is 480 °F
